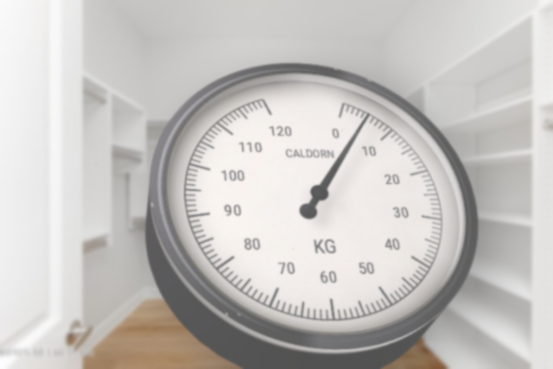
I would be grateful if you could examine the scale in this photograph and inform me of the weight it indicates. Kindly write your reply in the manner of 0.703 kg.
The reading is 5 kg
